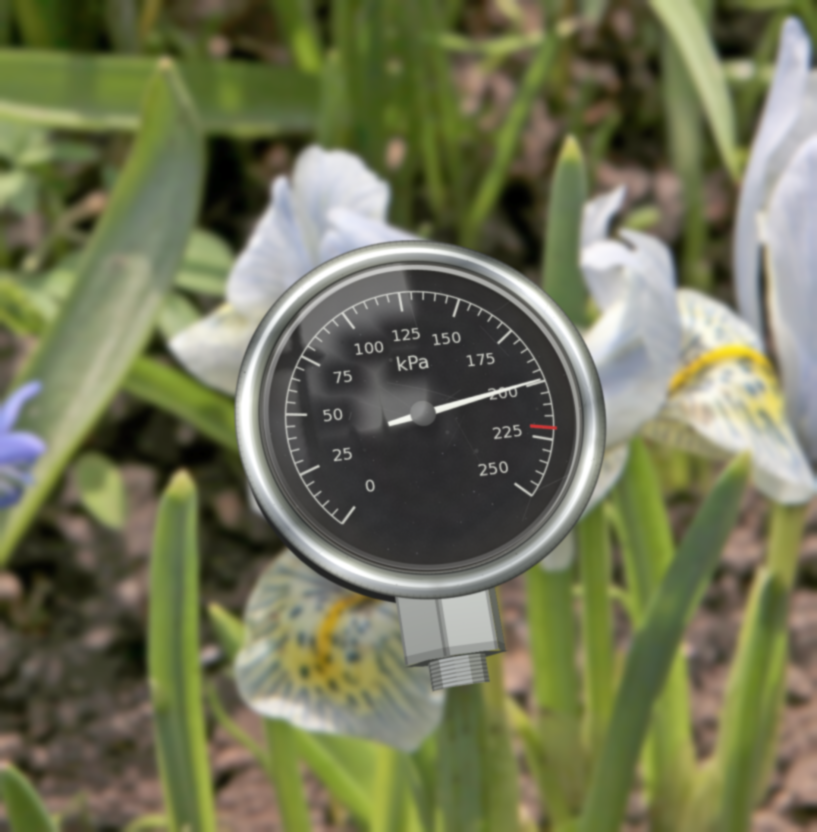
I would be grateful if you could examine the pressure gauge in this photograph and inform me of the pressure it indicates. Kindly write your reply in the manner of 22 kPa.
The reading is 200 kPa
